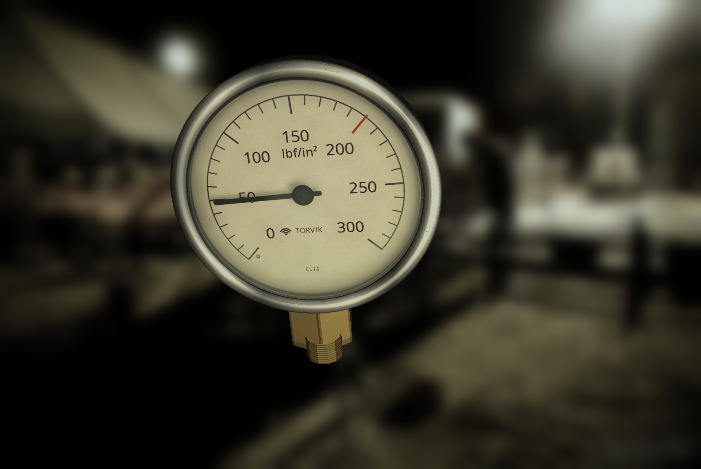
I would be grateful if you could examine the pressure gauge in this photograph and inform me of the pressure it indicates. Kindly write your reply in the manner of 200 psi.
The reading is 50 psi
